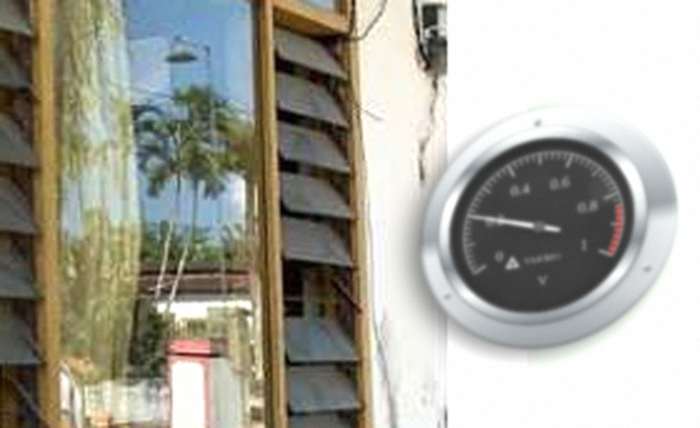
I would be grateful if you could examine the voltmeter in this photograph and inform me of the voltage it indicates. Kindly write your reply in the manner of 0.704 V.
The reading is 0.2 V
